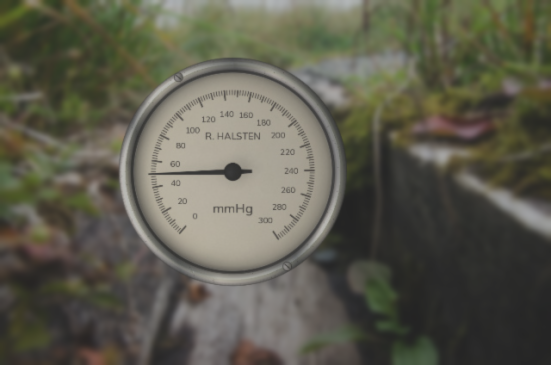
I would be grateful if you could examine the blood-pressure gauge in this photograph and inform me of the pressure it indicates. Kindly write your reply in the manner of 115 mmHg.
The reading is 50 mmHg
